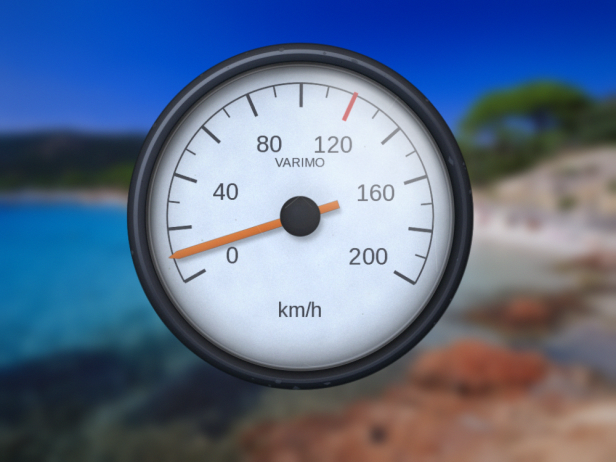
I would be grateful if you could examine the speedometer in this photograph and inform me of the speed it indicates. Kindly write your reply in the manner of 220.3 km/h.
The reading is 10 km/h
